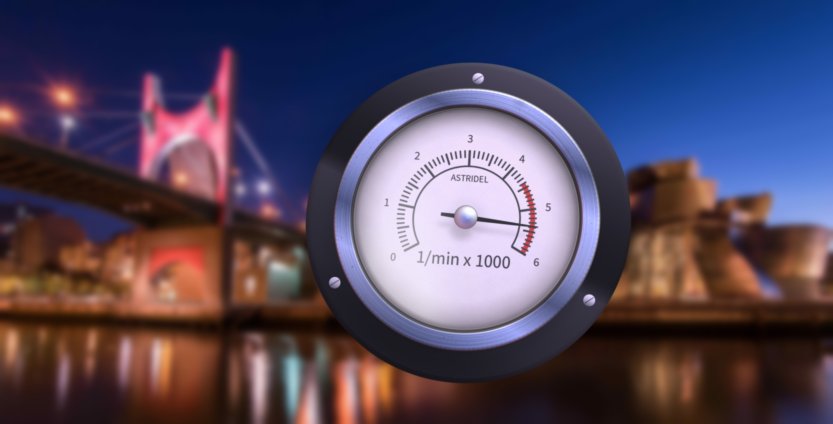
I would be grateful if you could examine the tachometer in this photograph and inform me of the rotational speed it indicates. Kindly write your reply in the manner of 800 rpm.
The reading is 5400 rpm
